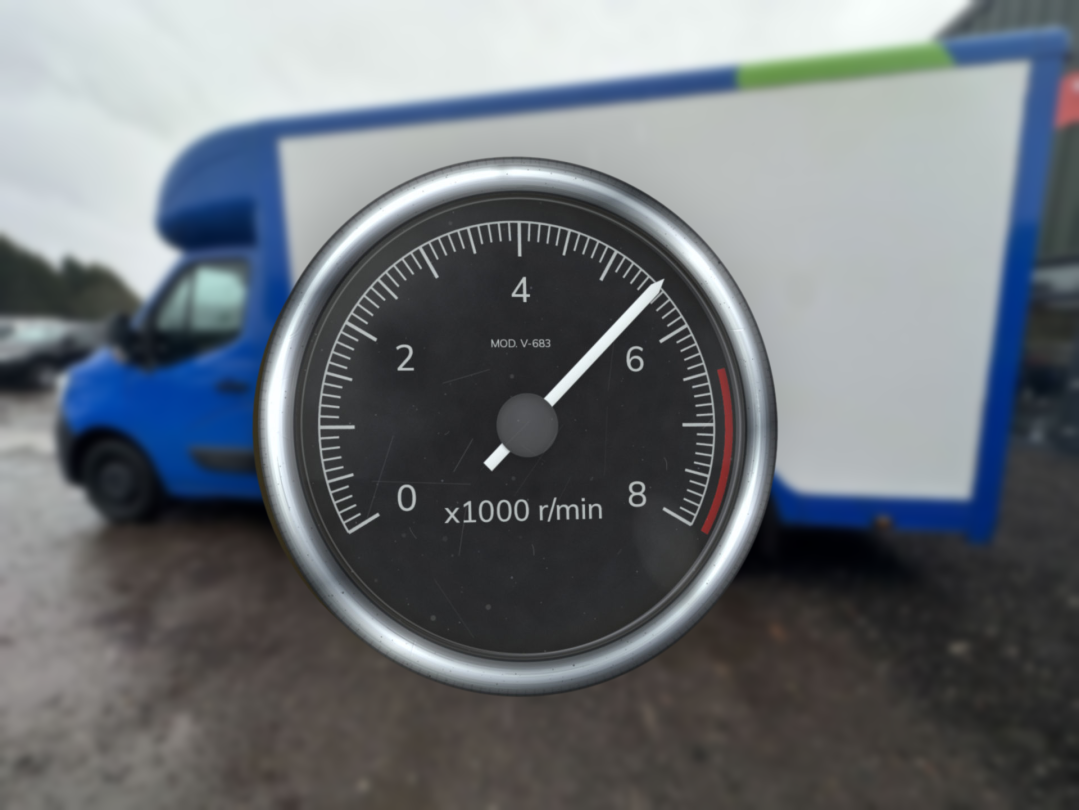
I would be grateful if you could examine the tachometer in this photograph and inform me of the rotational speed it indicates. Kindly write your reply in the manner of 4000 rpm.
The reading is 5500 rpm
